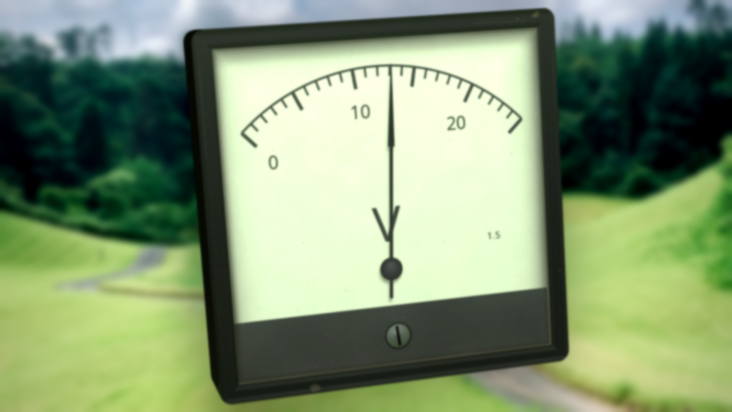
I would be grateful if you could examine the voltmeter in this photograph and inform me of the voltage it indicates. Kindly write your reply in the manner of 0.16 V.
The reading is 13 V
